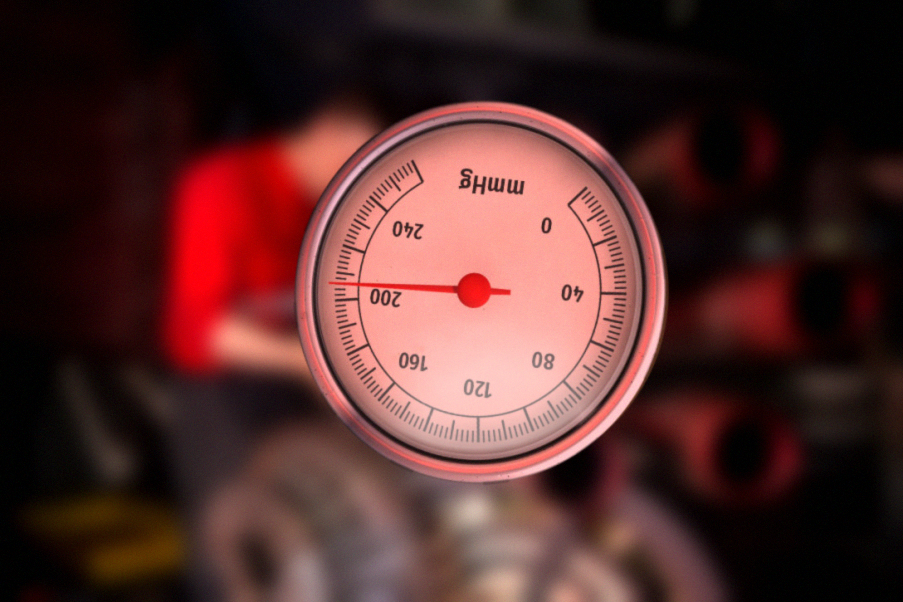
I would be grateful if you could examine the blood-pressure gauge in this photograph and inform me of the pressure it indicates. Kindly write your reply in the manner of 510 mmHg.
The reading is 206 mmHg
